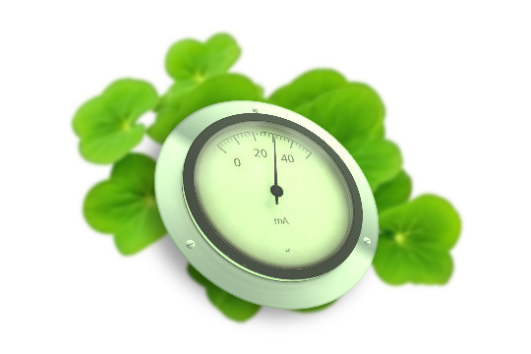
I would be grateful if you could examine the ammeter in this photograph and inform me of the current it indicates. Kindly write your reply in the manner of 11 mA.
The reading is 30 mA
